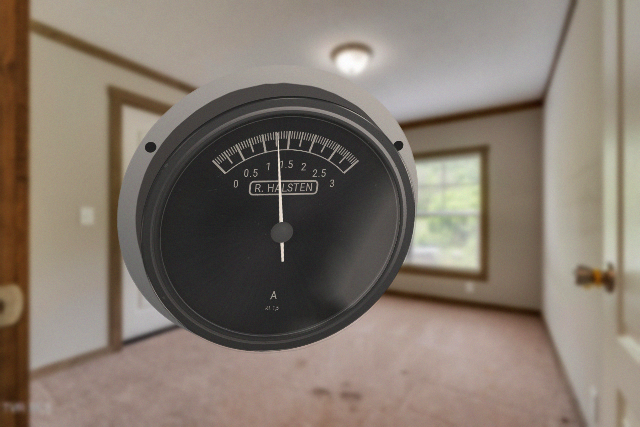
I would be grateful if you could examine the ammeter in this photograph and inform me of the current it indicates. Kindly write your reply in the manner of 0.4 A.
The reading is 1.25 A
